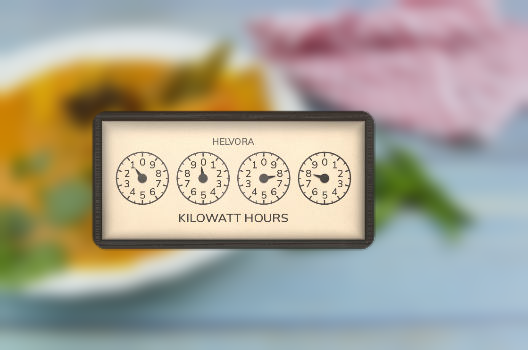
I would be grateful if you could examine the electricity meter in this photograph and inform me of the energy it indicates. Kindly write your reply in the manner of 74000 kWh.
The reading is 978 kWh
